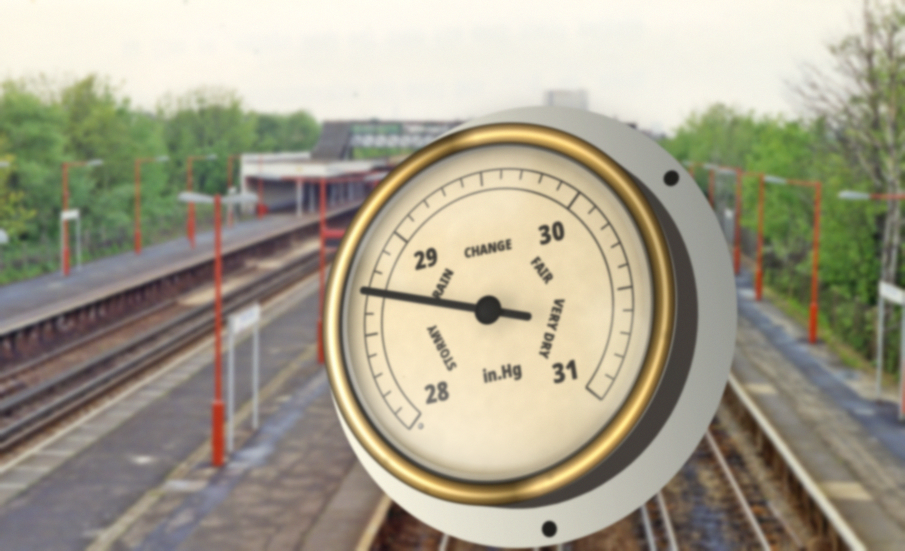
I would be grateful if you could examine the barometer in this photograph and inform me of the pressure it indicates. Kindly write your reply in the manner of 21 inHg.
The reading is 28.7 inHg
